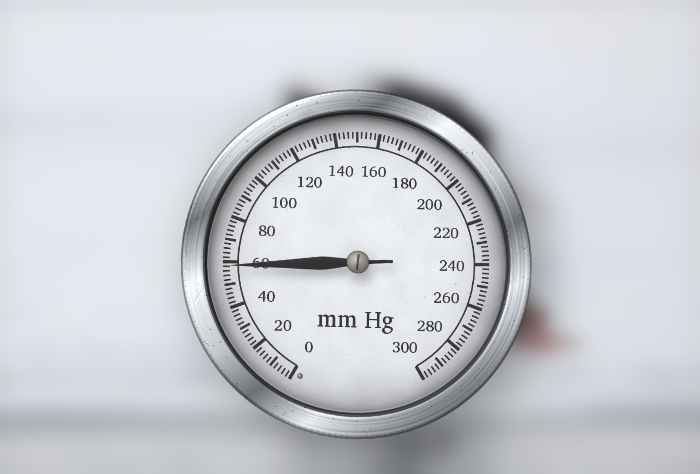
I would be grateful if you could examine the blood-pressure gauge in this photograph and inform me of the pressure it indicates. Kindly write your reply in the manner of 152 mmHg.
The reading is 58 mmHg
